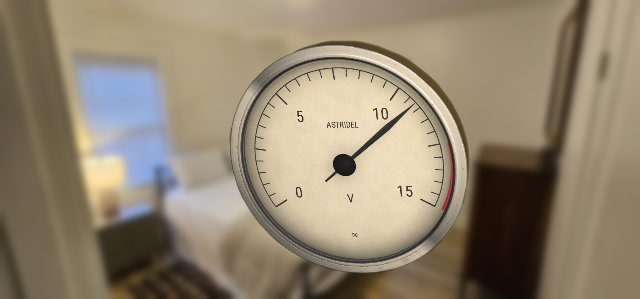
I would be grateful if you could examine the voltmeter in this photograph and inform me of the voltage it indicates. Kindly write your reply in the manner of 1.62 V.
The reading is 10.75 V
